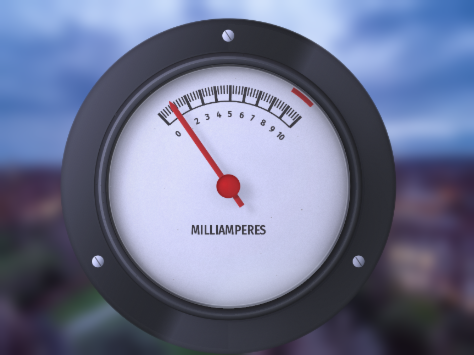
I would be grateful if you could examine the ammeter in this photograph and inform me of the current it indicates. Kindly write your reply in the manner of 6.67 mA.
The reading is 1 mA
